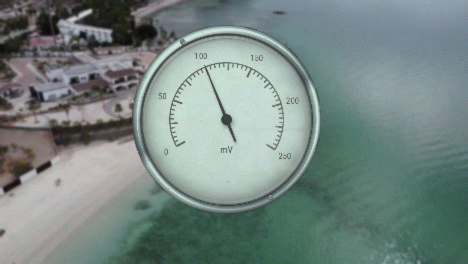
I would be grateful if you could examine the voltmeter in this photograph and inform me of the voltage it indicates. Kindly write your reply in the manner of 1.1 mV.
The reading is 100 mV
